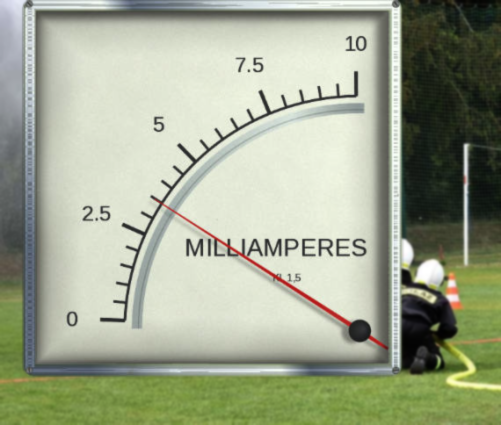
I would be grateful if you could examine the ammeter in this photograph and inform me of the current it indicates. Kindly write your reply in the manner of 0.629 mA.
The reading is 3.5 mA
